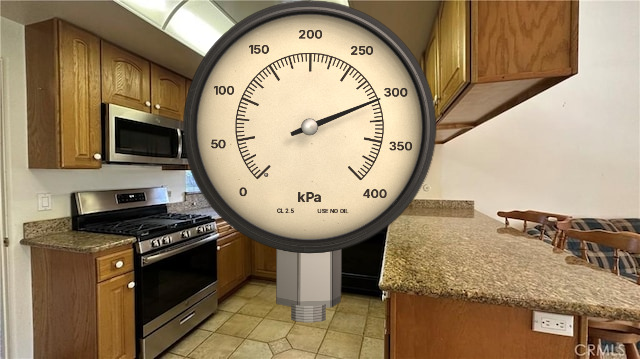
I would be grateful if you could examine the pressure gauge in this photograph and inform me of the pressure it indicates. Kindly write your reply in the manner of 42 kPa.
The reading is 300 kPa
